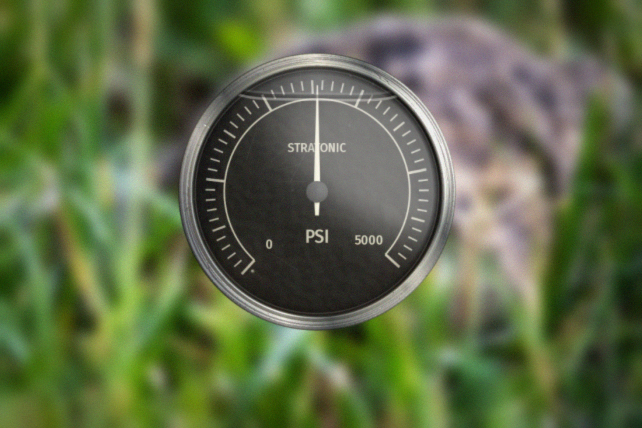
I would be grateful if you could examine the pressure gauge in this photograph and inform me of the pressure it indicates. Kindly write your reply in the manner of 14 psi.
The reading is 2550 psi
